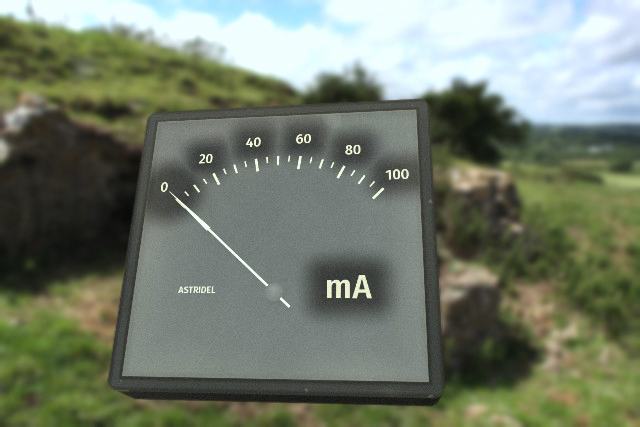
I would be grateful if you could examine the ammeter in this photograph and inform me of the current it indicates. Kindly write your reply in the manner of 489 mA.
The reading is 0 mA
